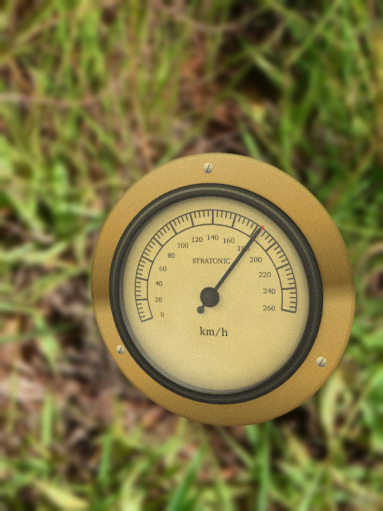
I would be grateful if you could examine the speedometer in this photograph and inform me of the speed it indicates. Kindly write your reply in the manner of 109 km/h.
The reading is 184 km/h
